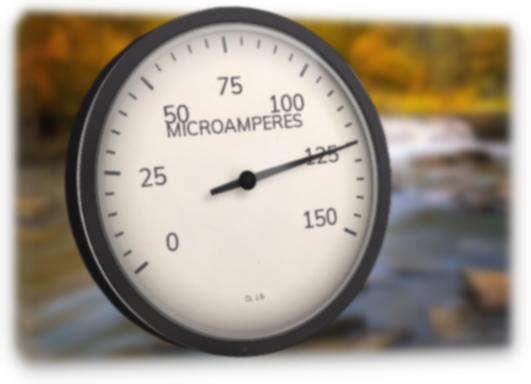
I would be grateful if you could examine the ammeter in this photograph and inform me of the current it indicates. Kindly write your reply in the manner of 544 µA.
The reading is 125 µA
